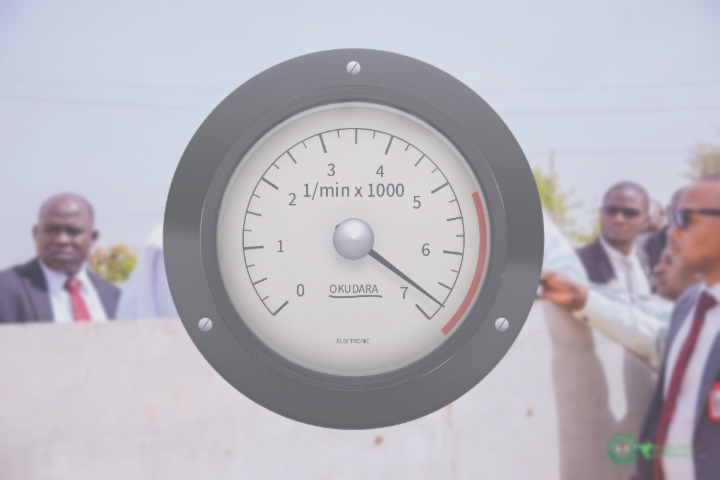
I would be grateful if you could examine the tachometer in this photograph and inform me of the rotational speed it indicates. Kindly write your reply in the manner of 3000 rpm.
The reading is 6750 rpm
